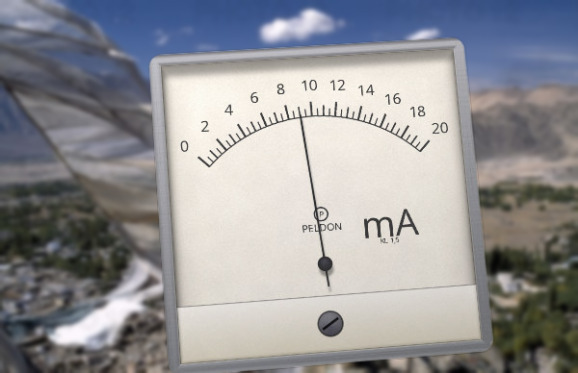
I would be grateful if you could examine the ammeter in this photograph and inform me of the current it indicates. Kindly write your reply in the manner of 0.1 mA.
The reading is 9 mA
